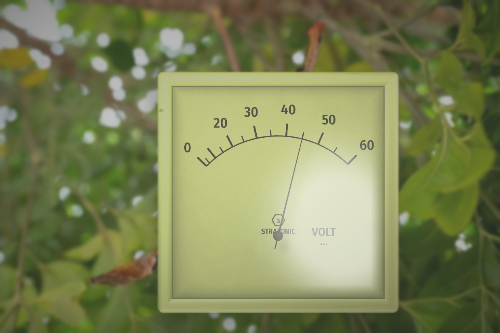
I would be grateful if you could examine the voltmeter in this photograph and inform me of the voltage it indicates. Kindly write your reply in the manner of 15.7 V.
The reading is 45 V
